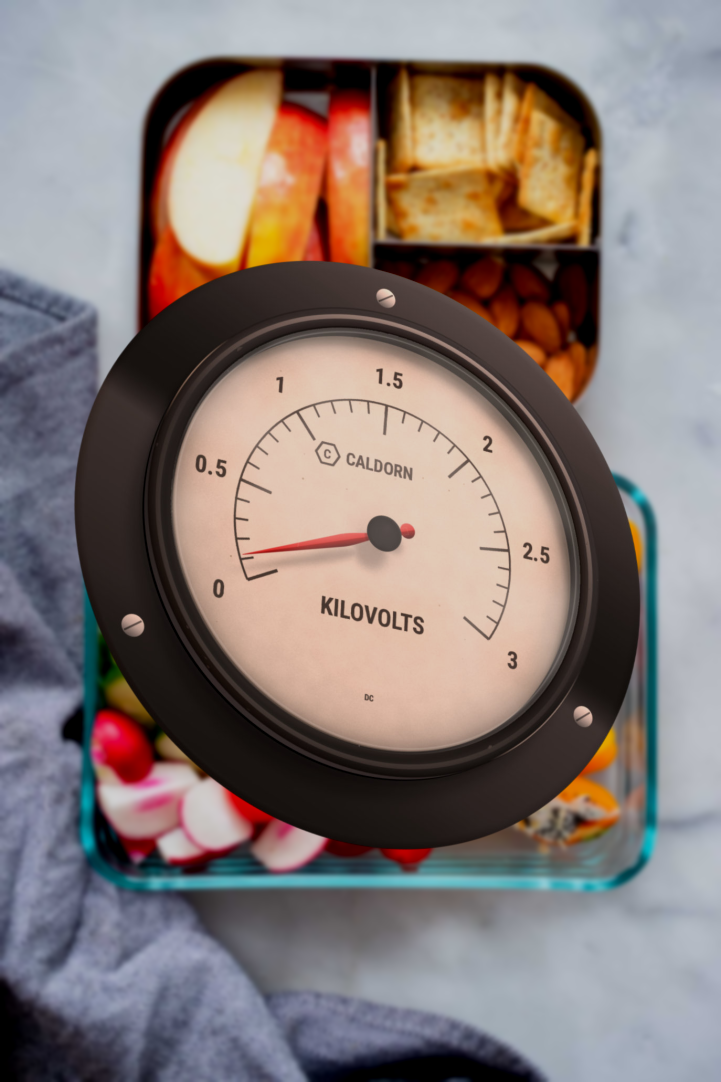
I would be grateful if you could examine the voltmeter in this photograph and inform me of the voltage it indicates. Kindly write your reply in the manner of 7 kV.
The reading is 0.1 kV
